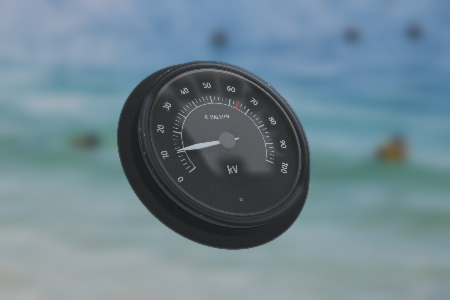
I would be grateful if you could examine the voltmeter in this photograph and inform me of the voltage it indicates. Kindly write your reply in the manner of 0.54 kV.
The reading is 10 kV
